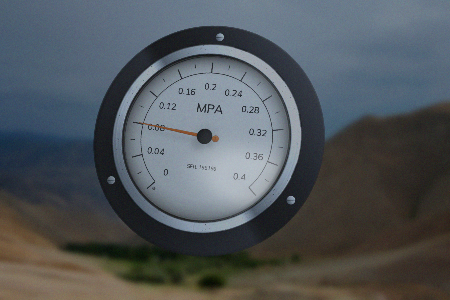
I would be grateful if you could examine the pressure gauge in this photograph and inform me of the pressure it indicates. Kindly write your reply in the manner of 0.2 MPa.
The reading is 0.08 MPa
